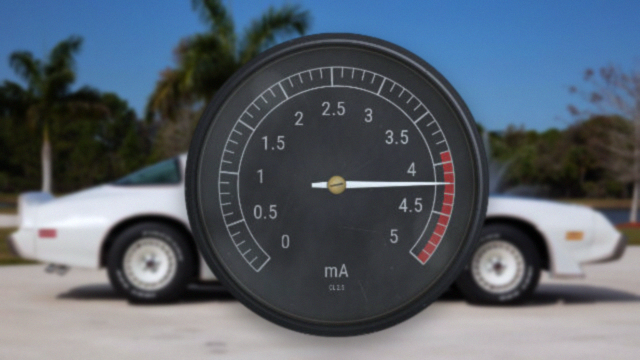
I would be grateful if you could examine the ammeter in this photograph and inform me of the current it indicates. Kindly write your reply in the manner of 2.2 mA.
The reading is 4.2 mA
